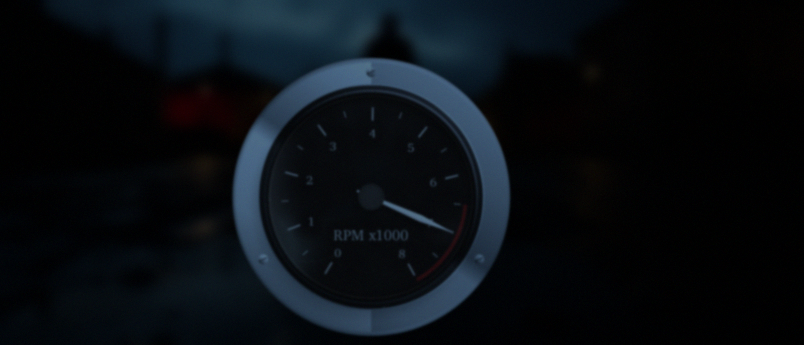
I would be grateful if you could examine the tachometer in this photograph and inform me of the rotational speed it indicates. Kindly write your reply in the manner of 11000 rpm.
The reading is 7000 rpm
